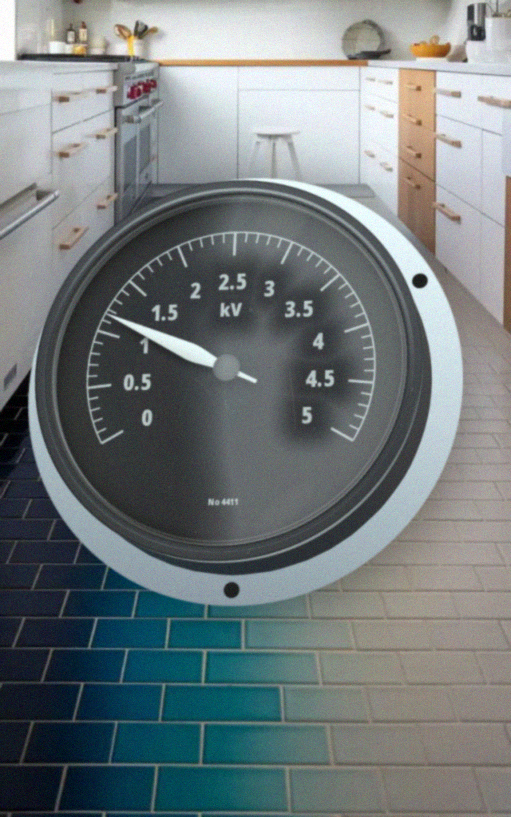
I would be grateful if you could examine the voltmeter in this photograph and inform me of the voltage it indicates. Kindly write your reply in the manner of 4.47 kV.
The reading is 1.15 kV
